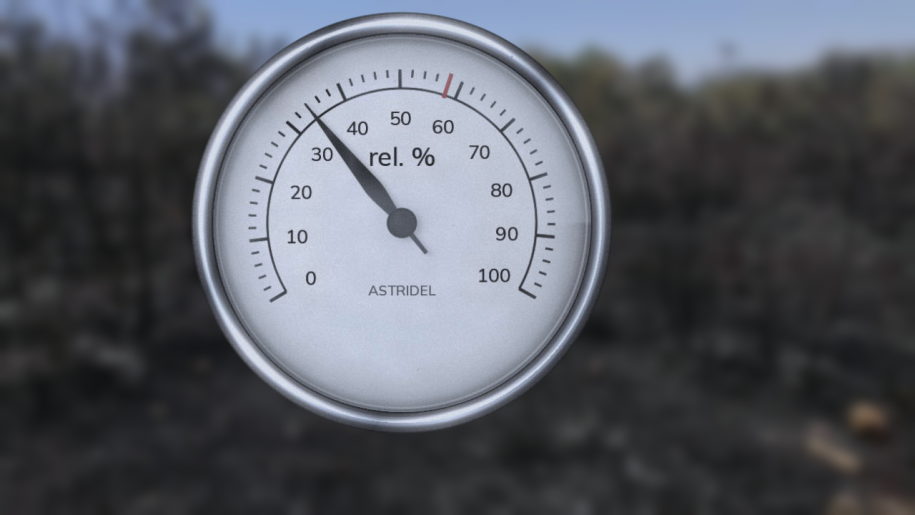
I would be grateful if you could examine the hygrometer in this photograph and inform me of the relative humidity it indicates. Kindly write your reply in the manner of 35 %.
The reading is 34 %
